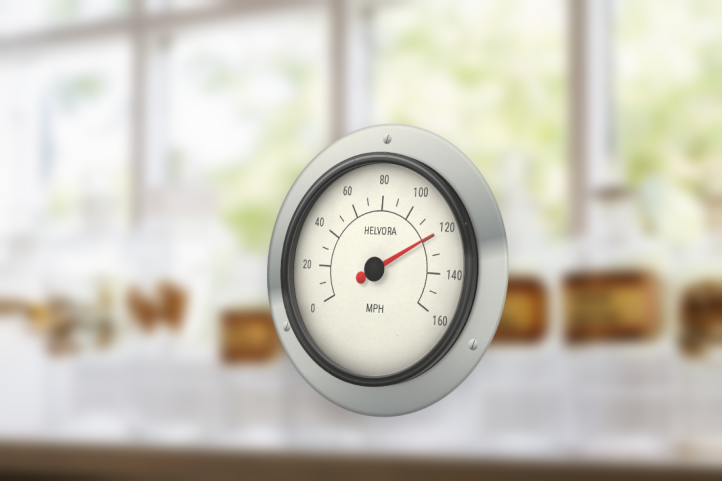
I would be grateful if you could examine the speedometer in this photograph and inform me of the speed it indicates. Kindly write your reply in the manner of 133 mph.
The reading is 120 mph
